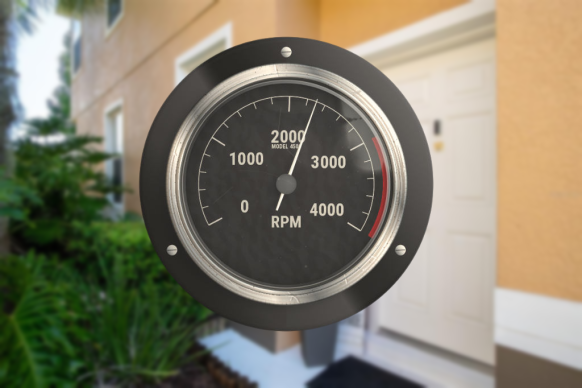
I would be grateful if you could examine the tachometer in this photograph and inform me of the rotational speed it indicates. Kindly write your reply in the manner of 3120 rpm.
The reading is 2300 rpm
